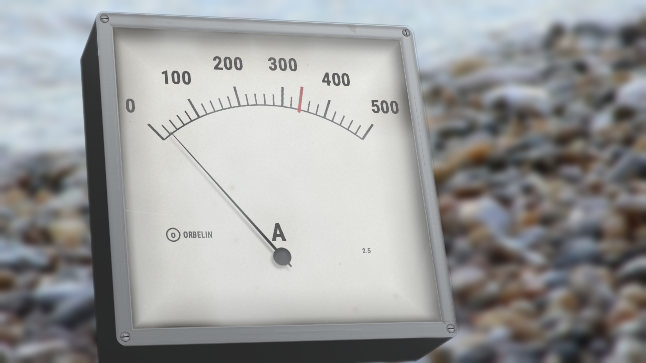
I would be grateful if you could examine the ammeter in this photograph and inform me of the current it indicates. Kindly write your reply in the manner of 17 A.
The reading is 20 A
